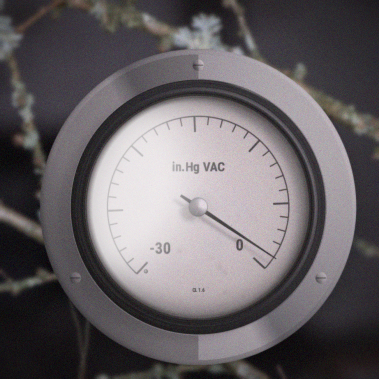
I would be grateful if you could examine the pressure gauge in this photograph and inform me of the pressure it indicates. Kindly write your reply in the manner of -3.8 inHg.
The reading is -1 inHg
